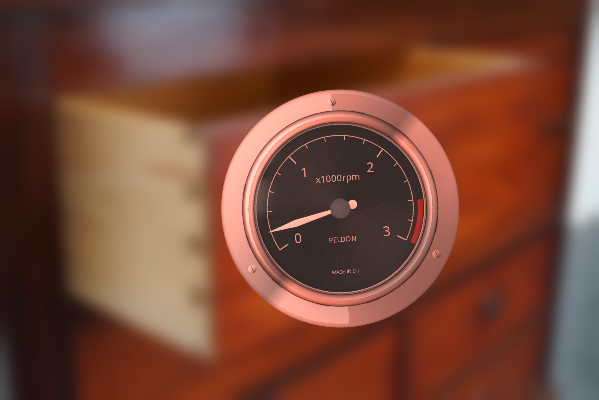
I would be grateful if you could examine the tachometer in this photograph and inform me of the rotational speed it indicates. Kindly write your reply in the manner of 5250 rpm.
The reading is 200 rpm
